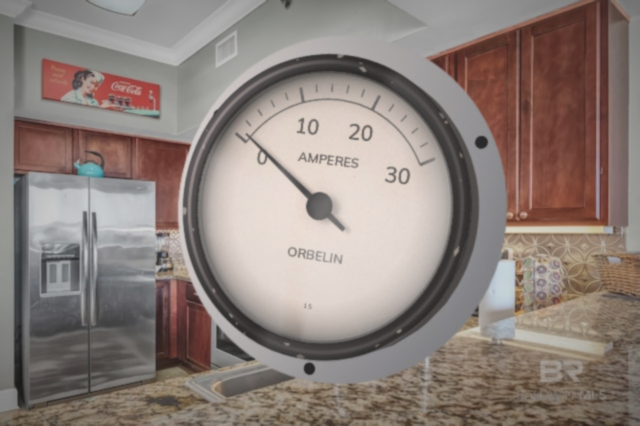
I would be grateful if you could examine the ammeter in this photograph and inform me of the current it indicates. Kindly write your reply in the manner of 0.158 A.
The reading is 1 A
